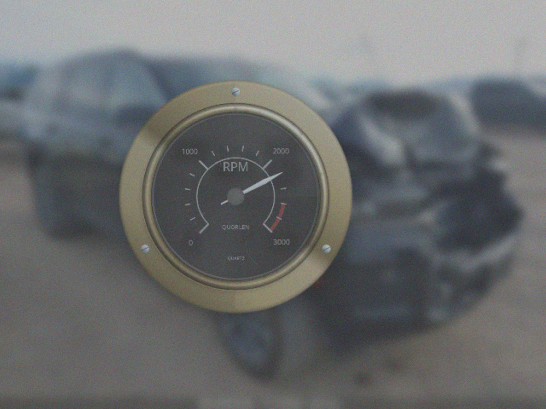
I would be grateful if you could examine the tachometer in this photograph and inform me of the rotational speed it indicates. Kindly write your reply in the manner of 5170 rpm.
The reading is 2200 rpm
